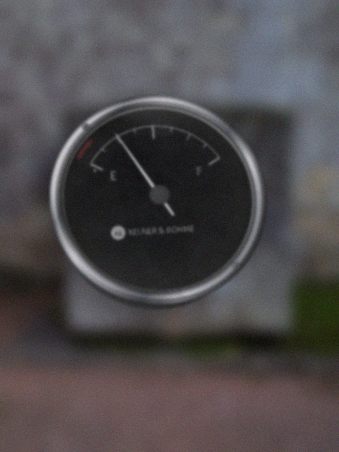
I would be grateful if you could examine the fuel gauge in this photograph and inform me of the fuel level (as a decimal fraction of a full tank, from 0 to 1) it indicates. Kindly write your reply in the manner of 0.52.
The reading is 0.25
